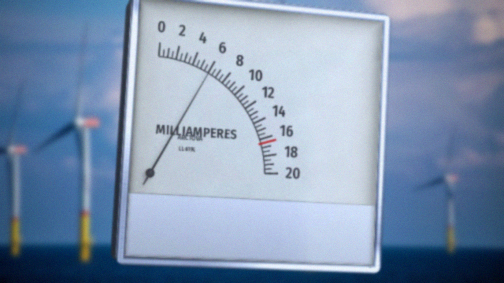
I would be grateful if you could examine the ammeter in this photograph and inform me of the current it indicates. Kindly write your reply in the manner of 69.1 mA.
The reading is 6 mA
